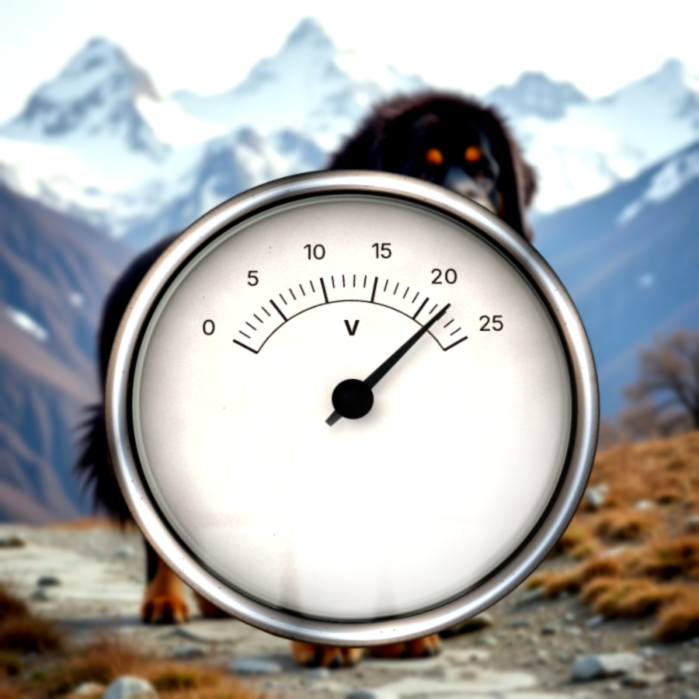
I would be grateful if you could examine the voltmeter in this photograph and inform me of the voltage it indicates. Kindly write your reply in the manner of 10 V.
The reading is 22 V
